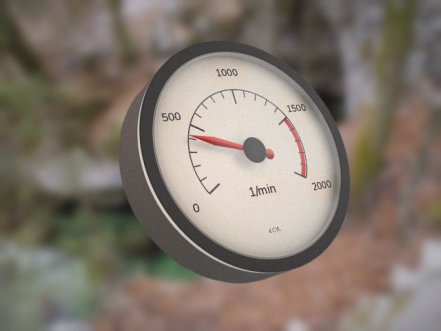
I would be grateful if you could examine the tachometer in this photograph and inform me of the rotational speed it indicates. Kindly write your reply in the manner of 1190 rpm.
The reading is 400 rpm
